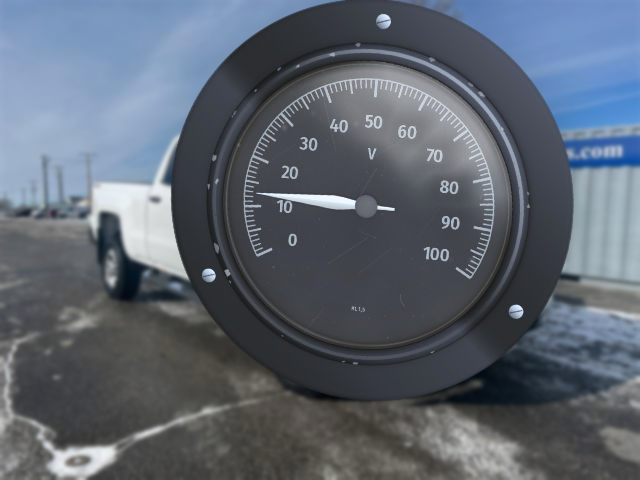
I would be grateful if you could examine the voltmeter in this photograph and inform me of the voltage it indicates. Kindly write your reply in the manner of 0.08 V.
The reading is 13 V
